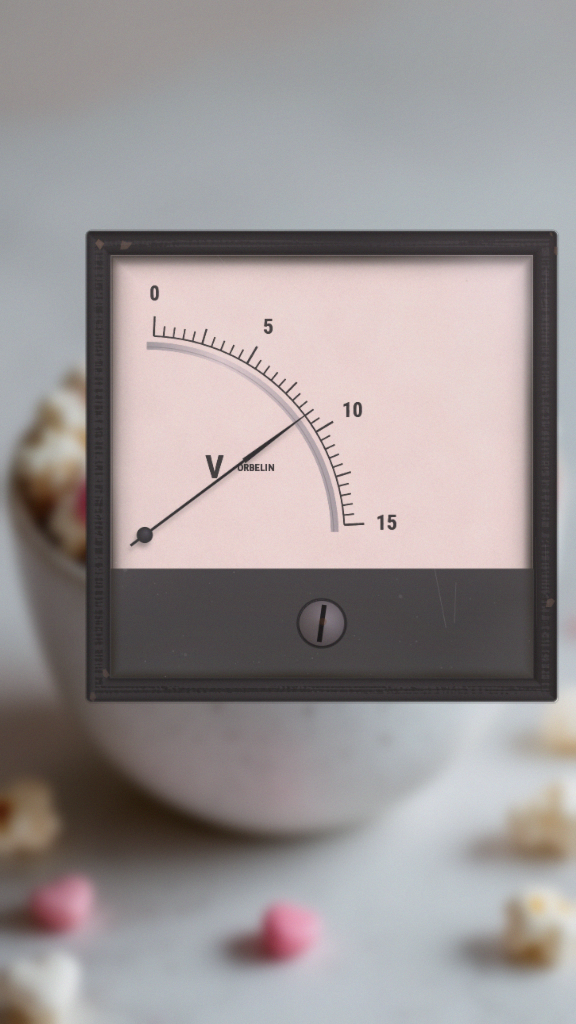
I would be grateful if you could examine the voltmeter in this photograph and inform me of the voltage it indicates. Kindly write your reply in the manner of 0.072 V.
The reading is 9 V
